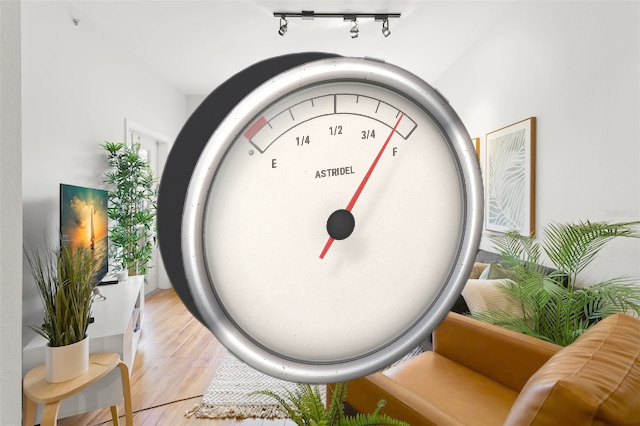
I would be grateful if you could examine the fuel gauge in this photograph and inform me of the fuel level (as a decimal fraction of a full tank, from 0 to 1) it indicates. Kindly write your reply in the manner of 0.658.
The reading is 0.875
